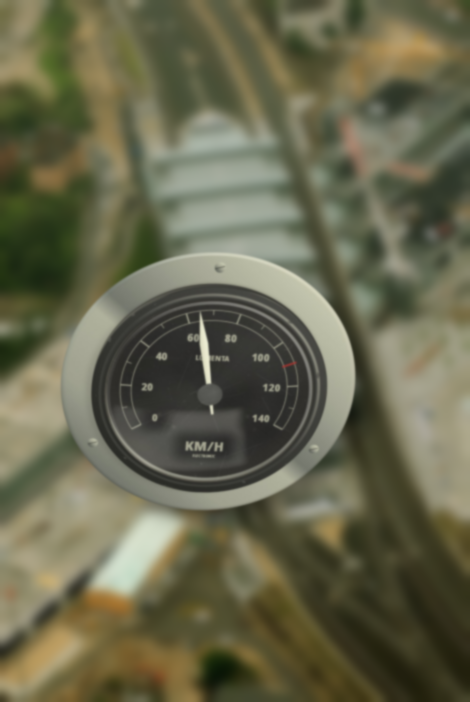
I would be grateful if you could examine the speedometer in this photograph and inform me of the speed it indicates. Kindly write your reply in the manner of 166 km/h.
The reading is 65 km/h
